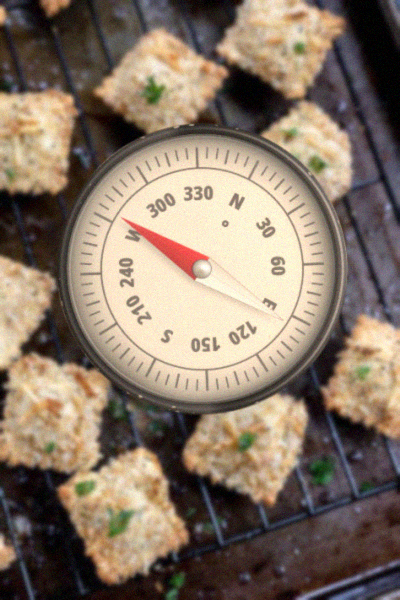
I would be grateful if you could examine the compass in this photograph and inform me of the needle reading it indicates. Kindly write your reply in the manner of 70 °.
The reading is 275 °
